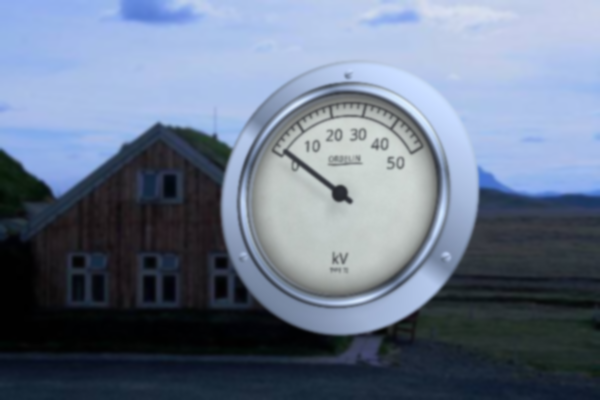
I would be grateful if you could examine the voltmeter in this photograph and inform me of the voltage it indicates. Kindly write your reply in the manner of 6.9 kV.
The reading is 2 kV
